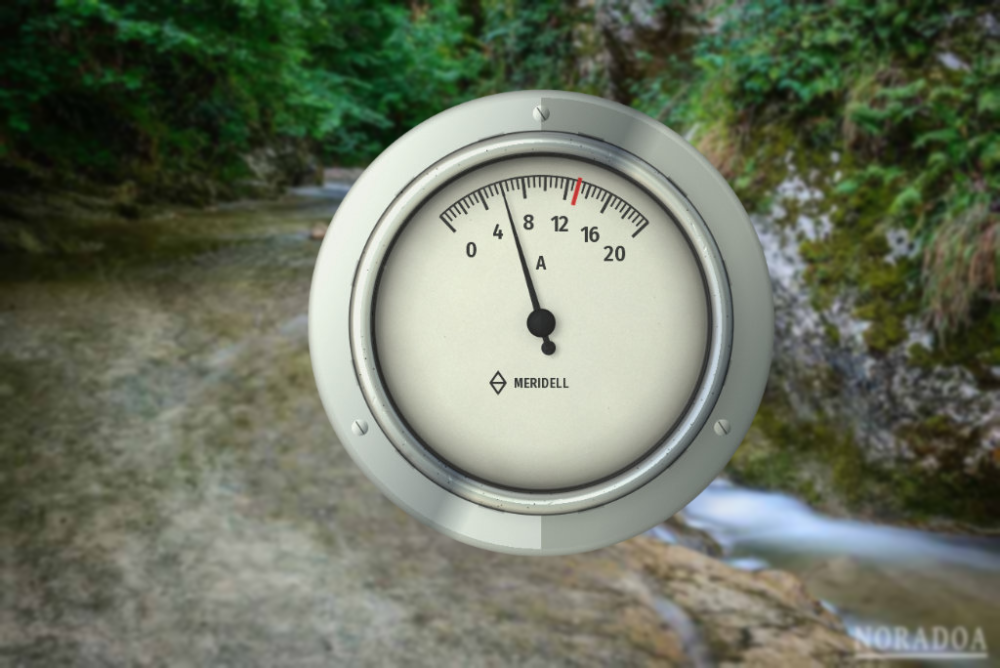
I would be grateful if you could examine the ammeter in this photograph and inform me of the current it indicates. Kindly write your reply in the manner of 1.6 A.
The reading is 6 A
